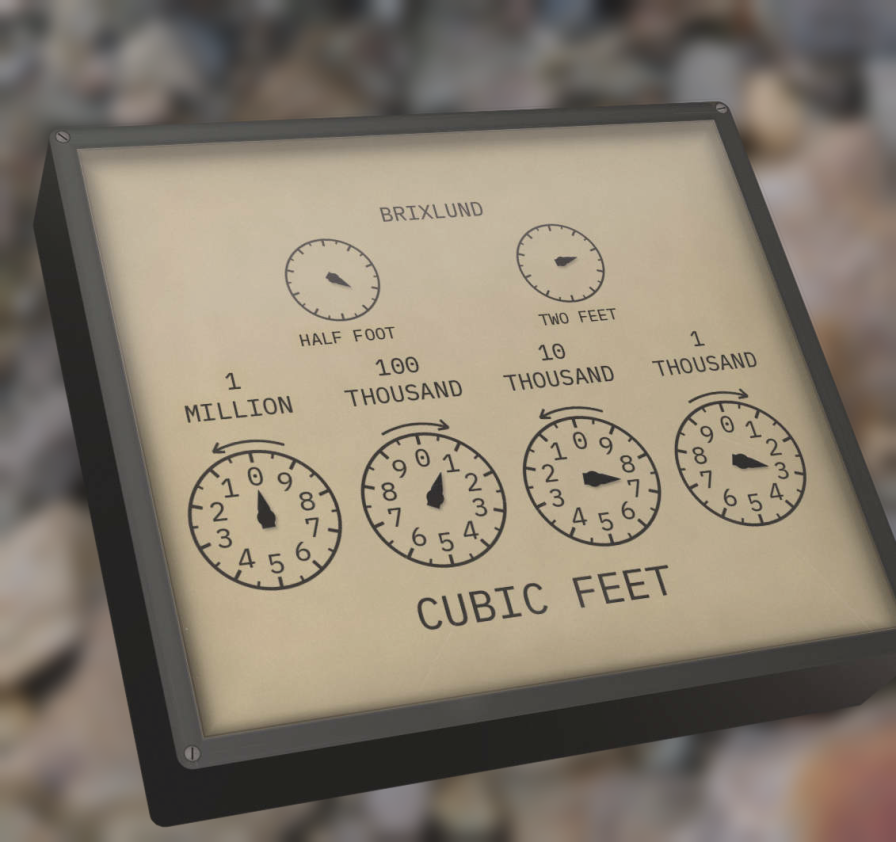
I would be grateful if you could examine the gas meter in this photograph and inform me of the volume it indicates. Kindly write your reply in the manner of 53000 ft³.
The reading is 7300 ft³
